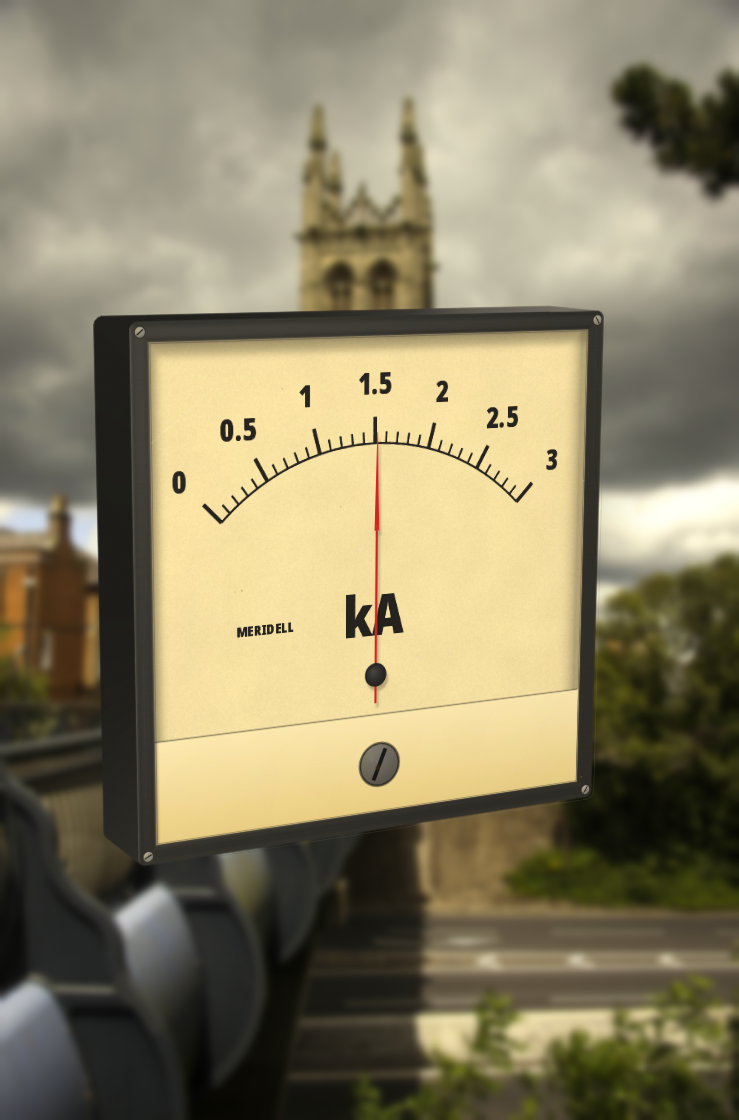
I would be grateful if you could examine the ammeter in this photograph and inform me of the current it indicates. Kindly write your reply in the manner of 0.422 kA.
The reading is 1.5 kA
